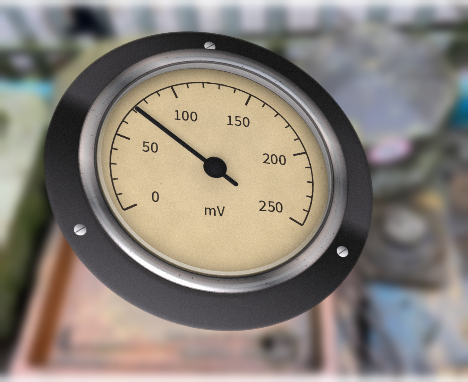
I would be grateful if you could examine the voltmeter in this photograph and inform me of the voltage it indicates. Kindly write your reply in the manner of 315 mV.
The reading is 70 mV
